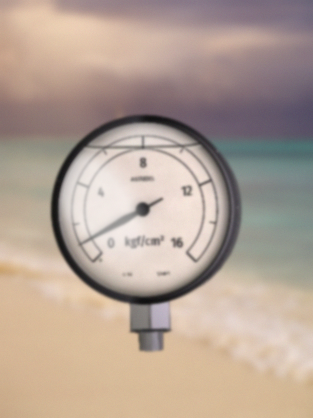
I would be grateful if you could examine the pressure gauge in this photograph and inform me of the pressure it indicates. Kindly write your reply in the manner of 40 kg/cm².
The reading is 1 kg/cm²
